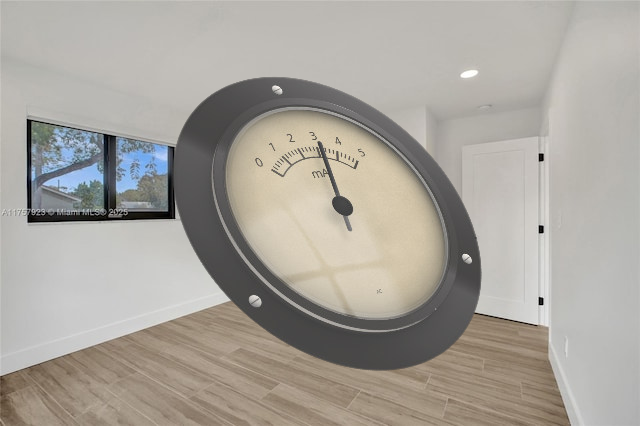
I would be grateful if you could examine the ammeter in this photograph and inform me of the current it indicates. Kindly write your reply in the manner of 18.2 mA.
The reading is 3 mA
